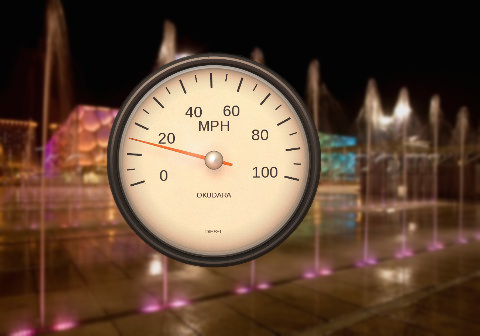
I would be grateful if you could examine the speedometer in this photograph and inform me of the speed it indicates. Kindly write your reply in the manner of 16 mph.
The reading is 15 mph
